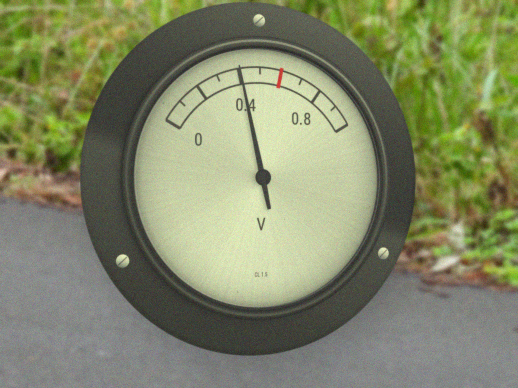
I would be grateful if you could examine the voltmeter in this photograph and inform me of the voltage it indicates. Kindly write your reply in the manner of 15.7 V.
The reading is 0.4 V
